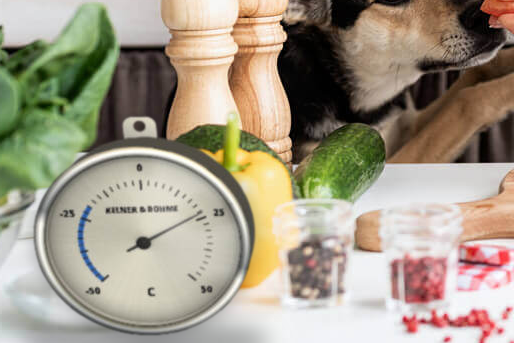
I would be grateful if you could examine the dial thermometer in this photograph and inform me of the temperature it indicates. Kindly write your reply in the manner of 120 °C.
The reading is 22.5 °C
